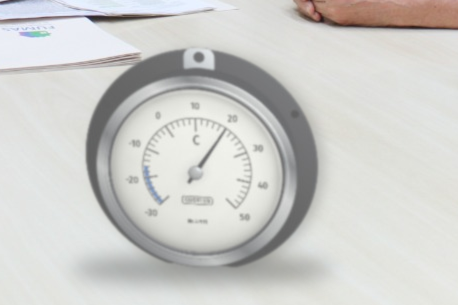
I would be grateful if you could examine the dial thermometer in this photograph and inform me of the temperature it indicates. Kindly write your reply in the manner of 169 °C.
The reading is 20 °C
